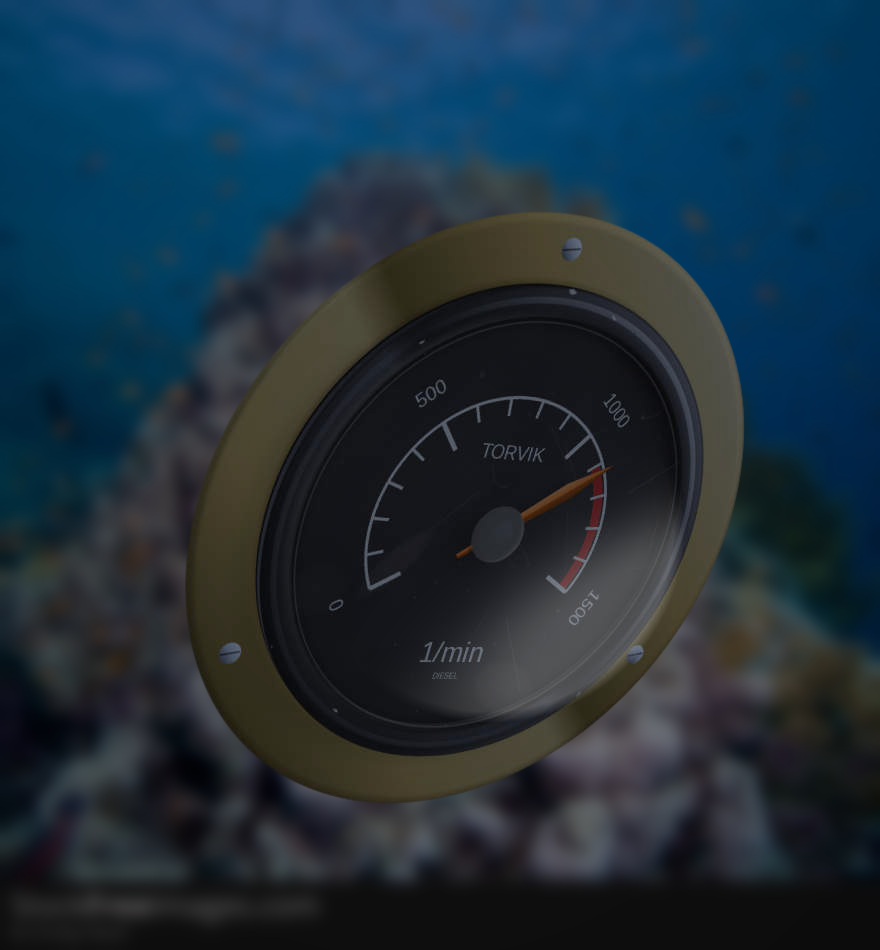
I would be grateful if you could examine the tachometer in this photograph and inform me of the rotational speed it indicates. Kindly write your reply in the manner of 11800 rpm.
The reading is 1100 rpm
